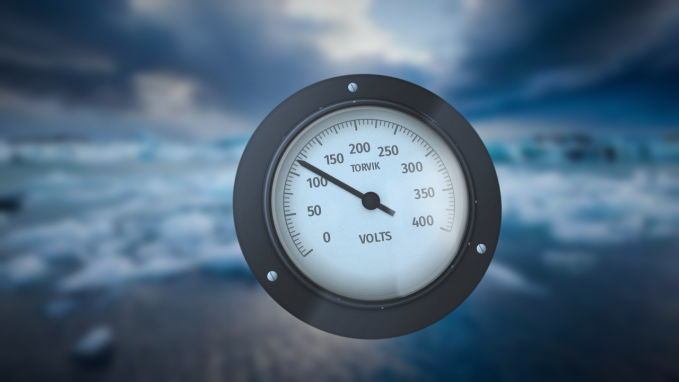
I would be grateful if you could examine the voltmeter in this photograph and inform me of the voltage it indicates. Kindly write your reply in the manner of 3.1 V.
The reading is 115 V
